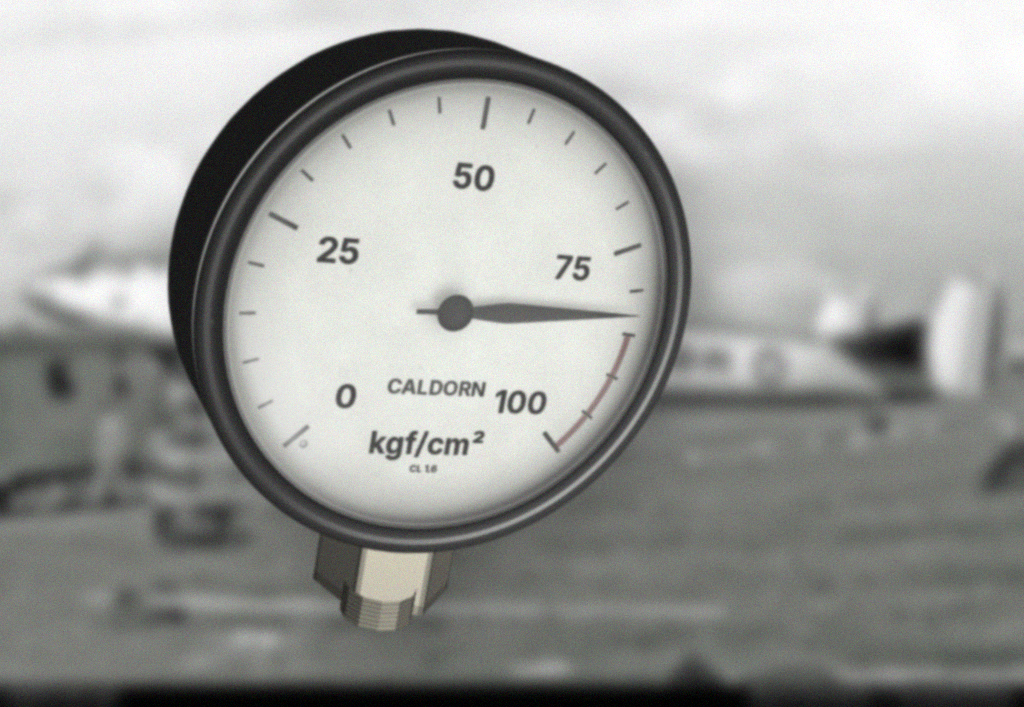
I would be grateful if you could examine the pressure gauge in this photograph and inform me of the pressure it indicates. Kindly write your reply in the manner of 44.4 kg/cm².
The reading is 82.5 kg/cm²
